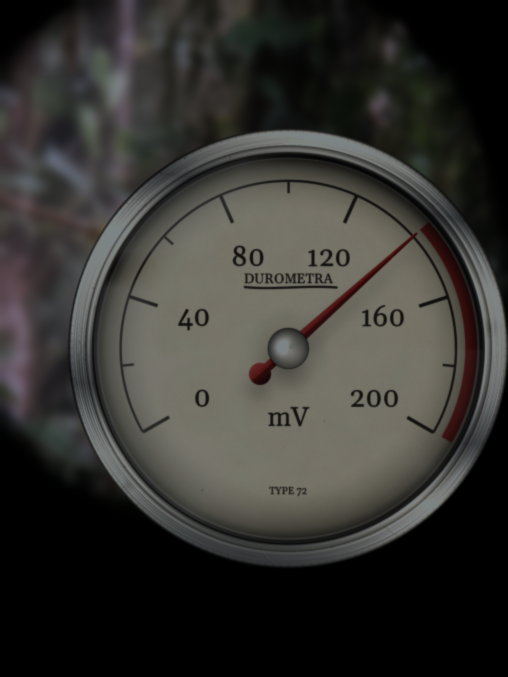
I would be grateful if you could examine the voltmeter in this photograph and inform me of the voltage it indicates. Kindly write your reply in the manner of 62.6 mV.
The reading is 140 mV
